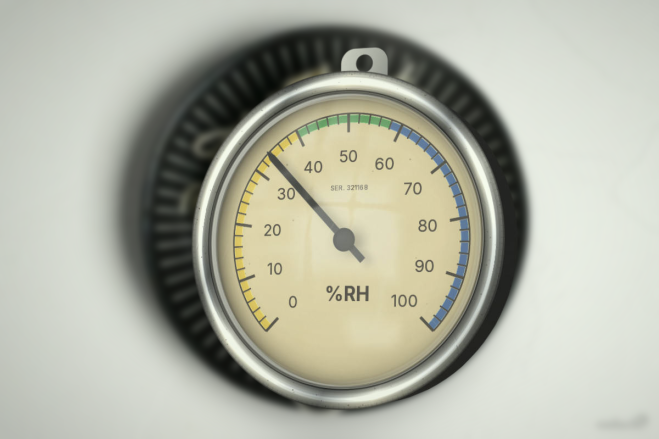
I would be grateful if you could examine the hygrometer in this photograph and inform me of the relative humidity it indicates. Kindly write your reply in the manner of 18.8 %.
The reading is 34 %
